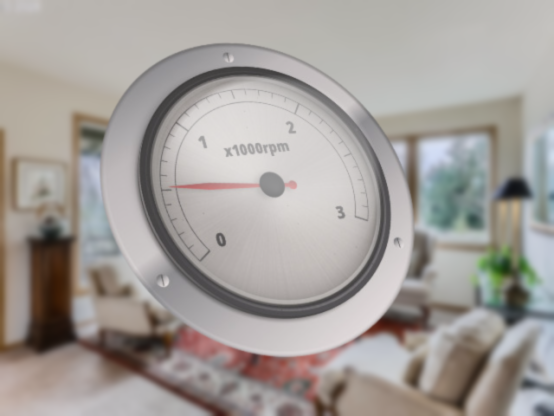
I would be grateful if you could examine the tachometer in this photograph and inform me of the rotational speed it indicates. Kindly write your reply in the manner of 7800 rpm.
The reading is 500 rpm
